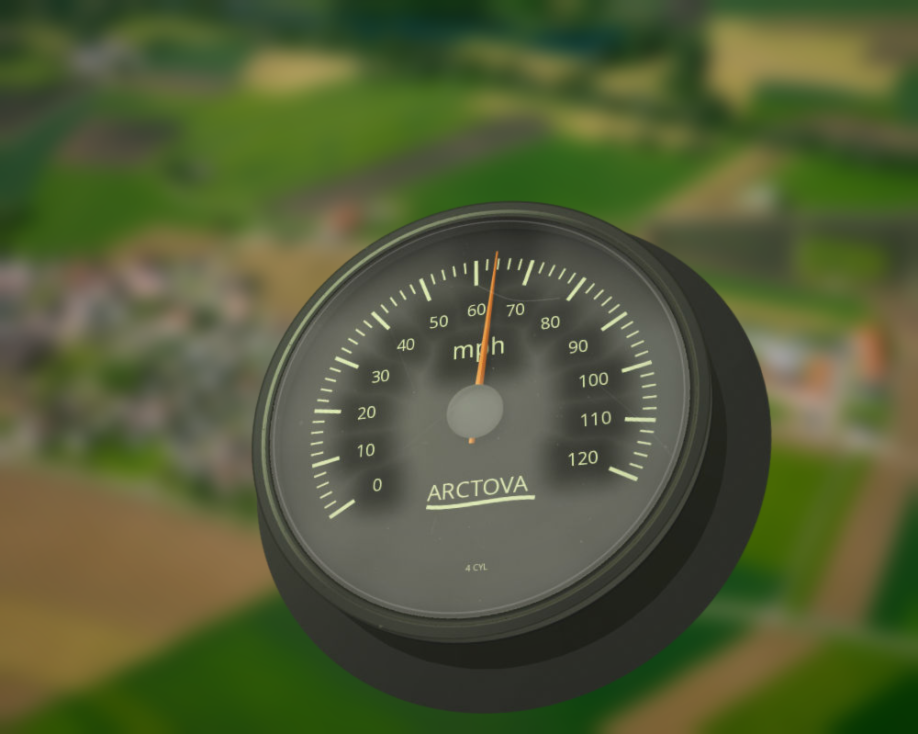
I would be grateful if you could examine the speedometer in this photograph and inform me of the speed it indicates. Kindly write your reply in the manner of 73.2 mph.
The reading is 64 mph
